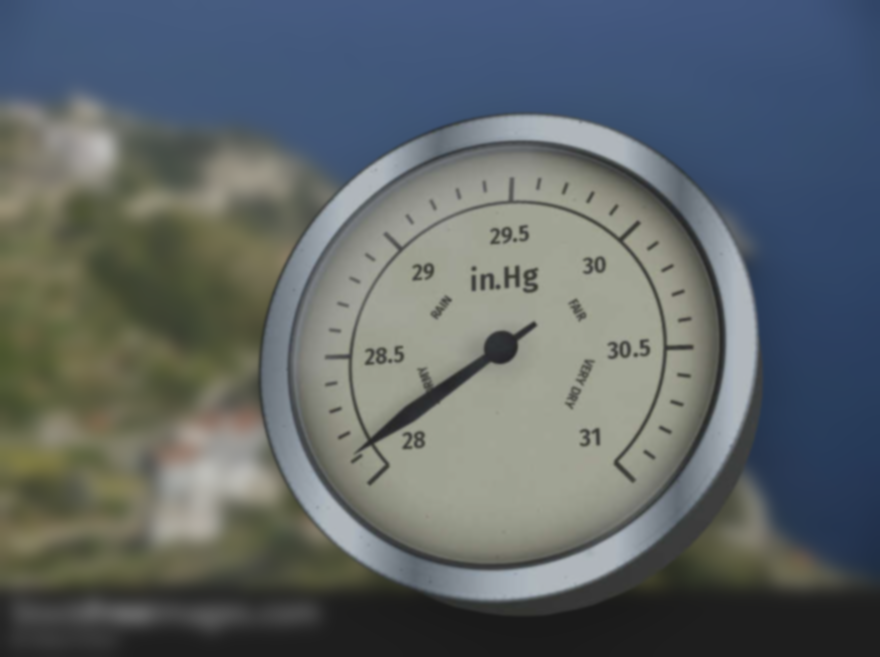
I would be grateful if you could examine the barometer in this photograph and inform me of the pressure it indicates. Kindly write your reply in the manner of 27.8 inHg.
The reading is 28.1 inHg
